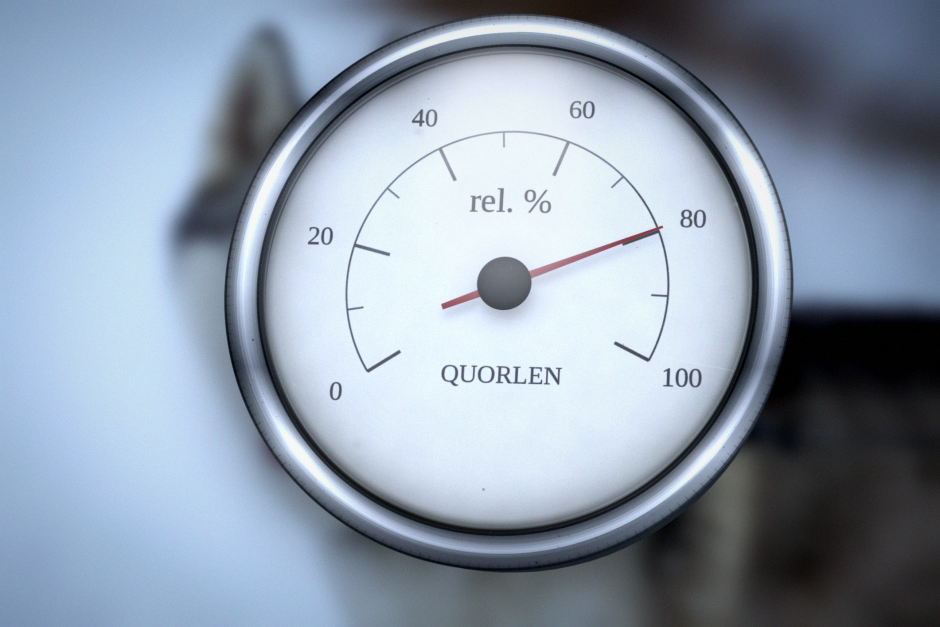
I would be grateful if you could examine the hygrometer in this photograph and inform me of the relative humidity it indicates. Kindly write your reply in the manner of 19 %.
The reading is 80 %
